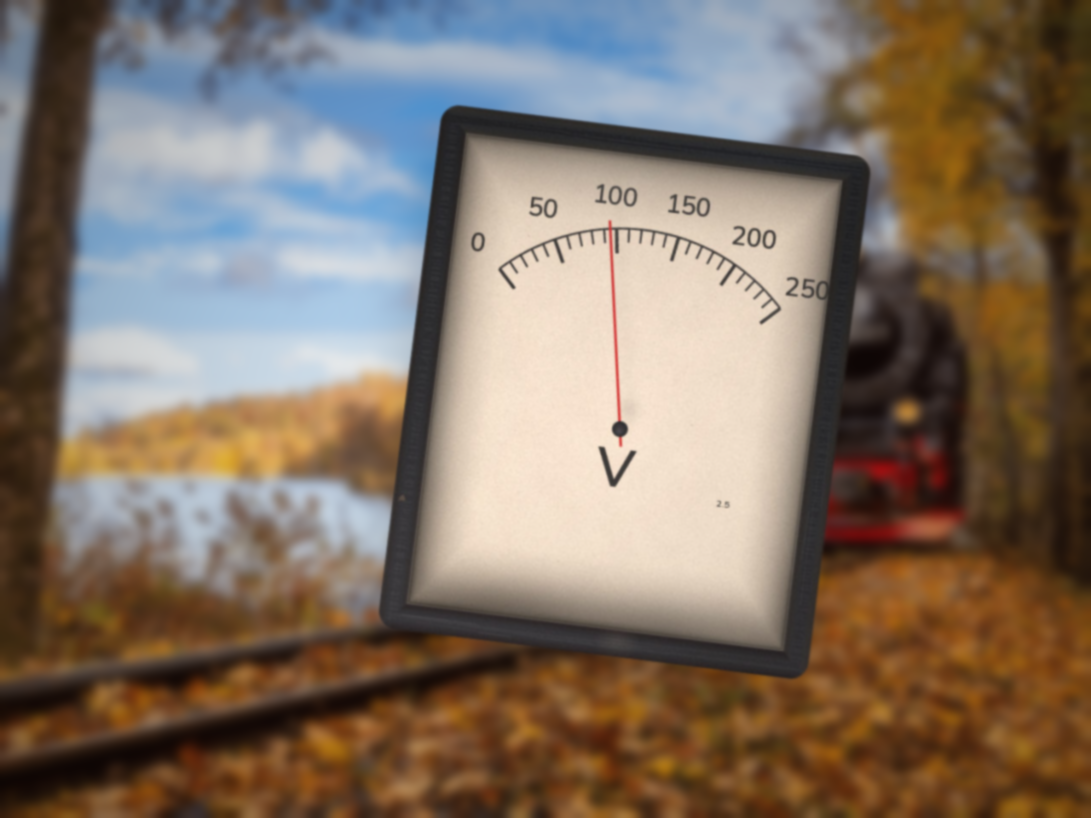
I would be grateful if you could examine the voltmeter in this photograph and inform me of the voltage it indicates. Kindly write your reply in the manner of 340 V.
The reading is 95 V
